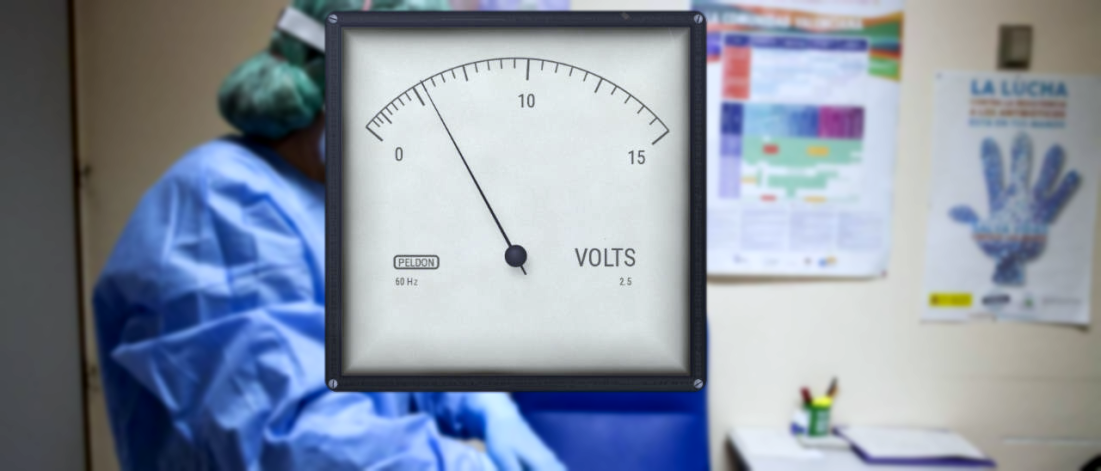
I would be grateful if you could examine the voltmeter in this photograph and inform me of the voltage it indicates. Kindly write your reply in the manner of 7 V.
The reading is 5.5 V
